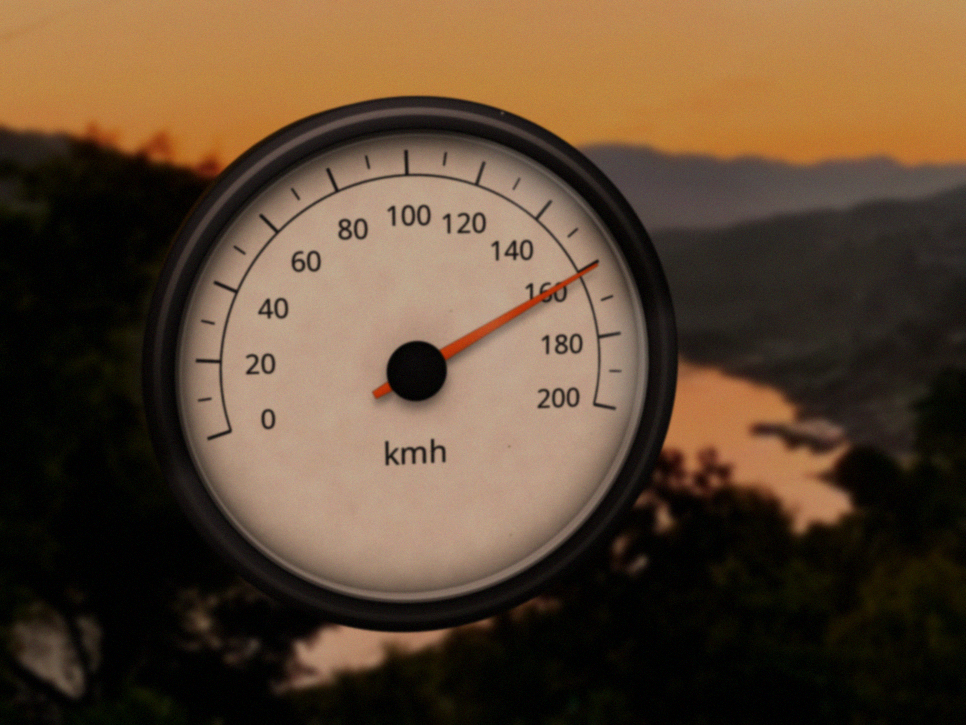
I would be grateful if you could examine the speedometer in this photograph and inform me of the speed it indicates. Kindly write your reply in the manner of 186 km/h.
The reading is 160 km/h
